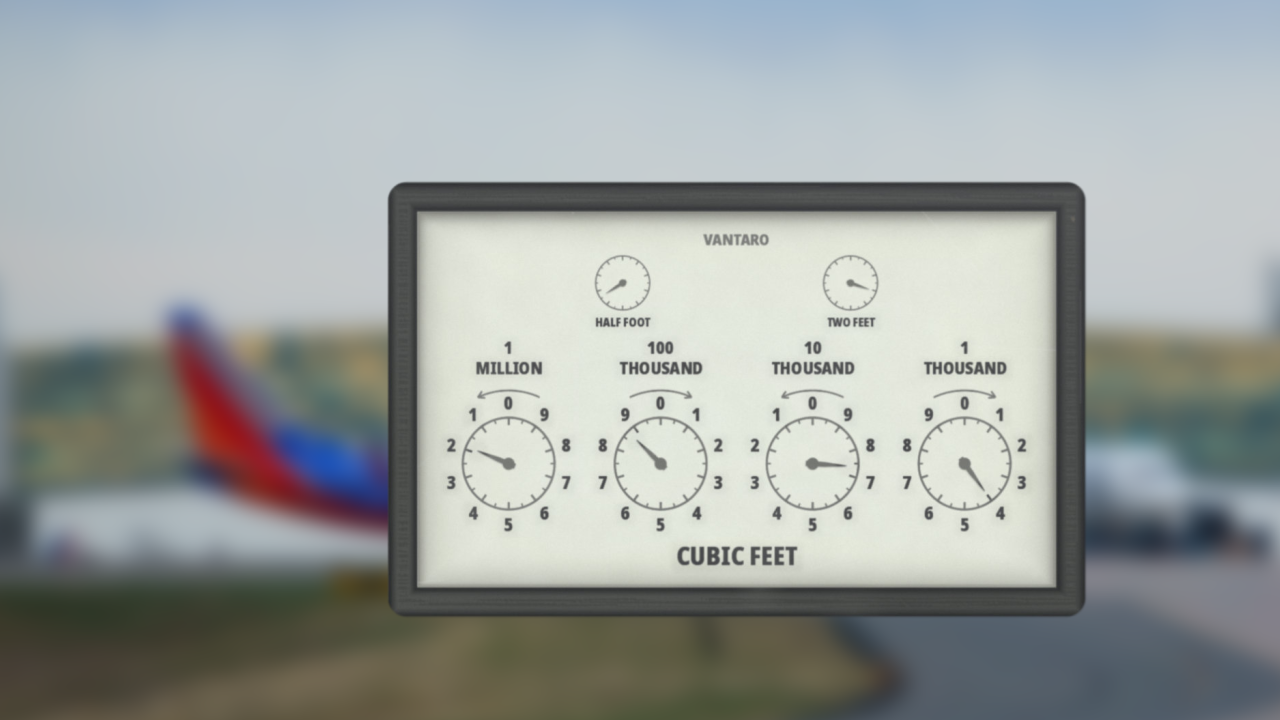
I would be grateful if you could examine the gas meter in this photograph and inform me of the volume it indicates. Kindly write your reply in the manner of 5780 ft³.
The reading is 187400 ft³
